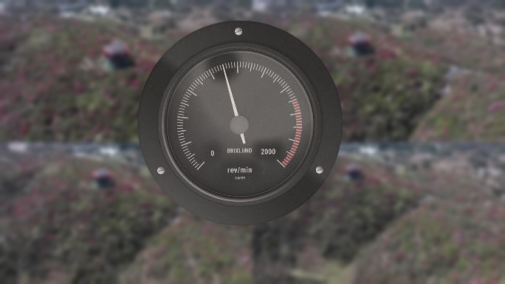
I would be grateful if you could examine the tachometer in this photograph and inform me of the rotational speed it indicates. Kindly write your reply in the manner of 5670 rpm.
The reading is 900 rpm
